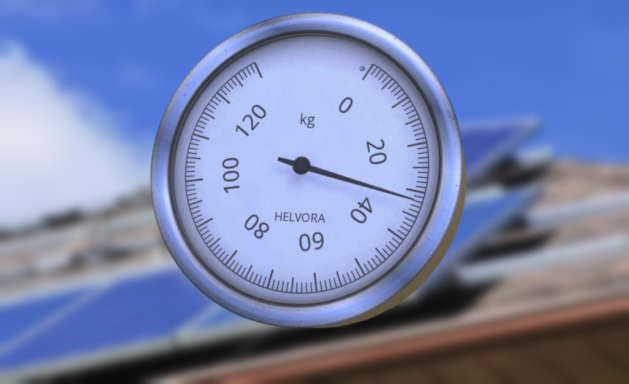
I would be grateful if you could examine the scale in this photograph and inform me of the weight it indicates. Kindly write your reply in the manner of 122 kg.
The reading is 32 kg
